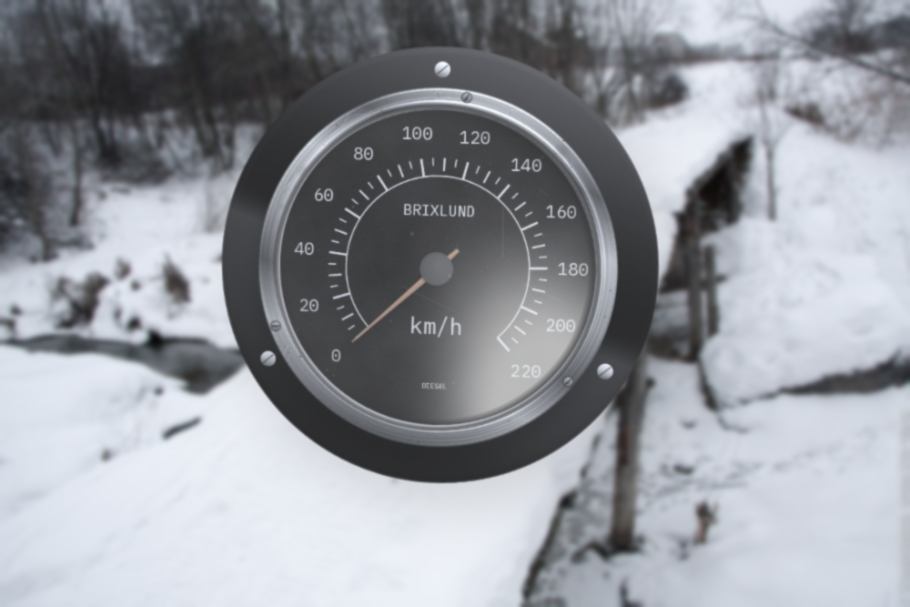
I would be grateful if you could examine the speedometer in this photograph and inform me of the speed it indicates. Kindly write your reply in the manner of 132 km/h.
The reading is 0 km/h
